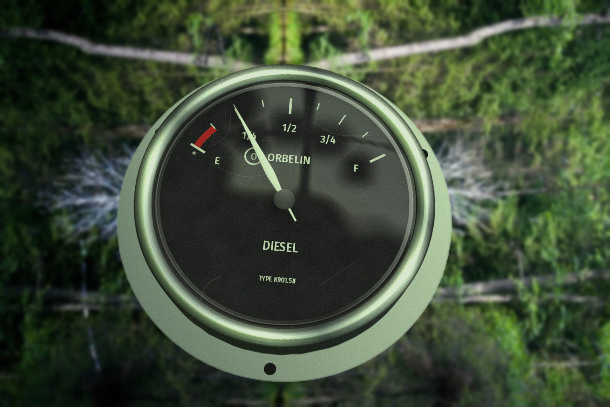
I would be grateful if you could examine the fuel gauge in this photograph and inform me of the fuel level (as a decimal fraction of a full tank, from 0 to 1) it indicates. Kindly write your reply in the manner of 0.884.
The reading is 0.25
